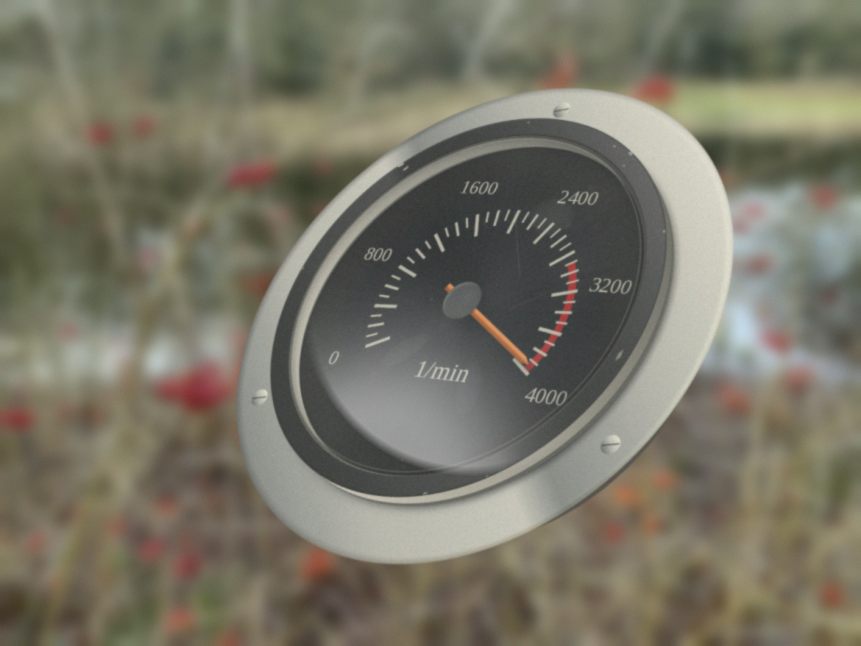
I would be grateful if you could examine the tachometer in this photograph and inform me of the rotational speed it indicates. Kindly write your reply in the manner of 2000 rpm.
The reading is 3950 rpm
